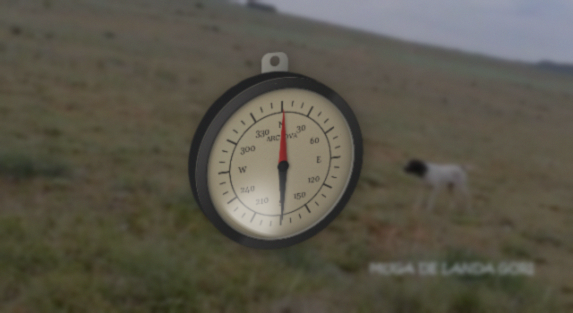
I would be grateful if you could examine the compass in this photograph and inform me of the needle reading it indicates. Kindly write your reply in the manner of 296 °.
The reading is 0 °
